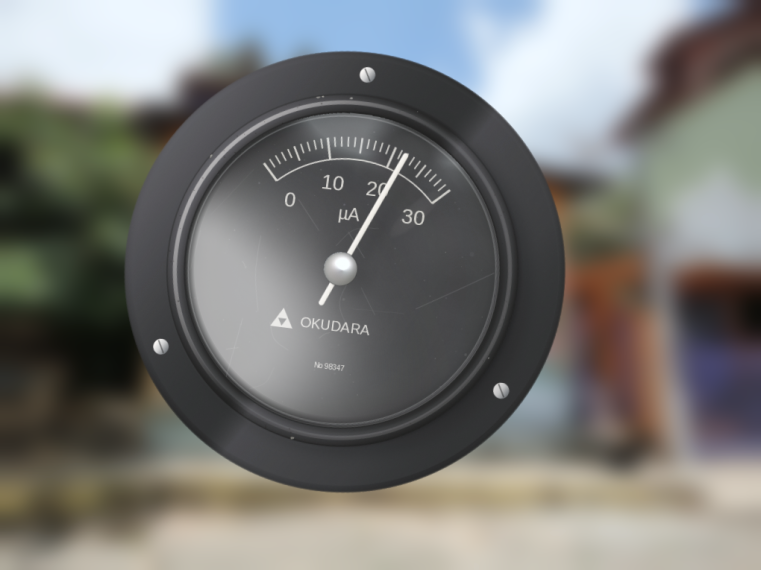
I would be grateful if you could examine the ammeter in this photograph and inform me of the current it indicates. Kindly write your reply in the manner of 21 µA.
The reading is 22 µA
